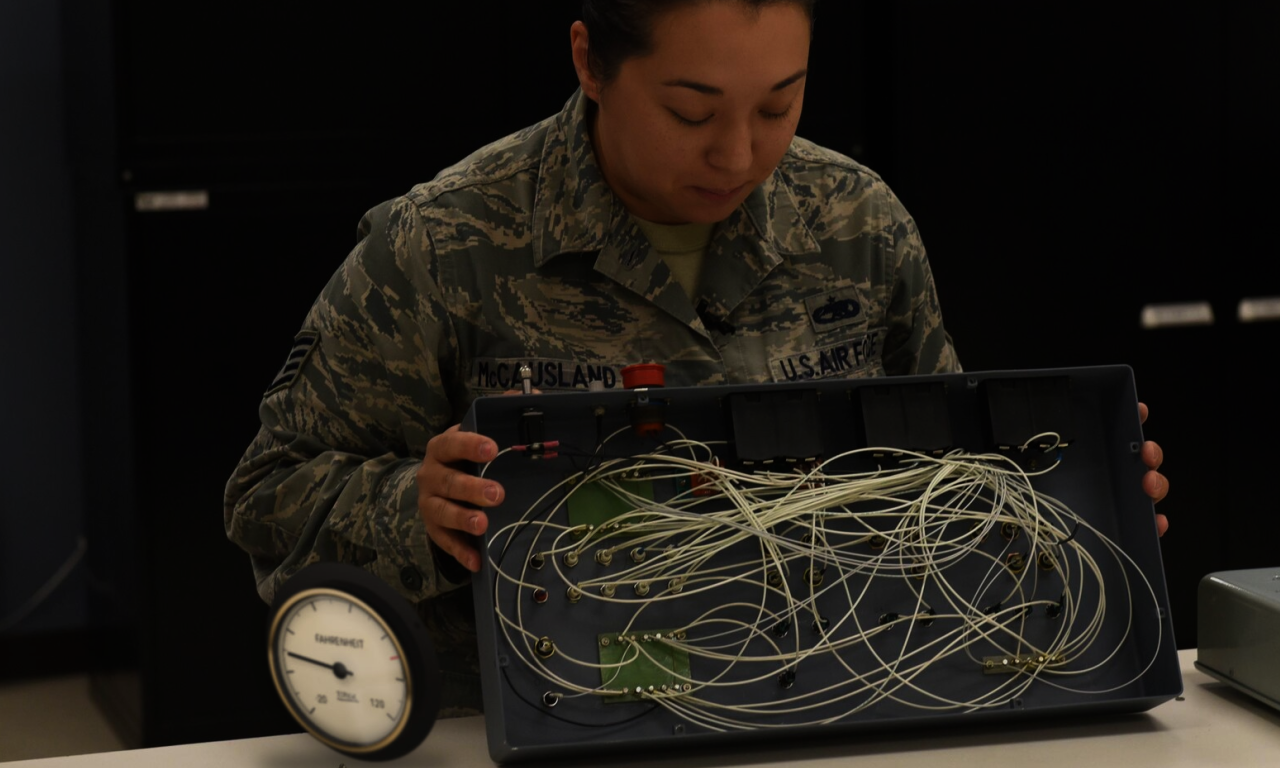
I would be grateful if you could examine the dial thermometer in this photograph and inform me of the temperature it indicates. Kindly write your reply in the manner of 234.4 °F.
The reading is 10 °F
